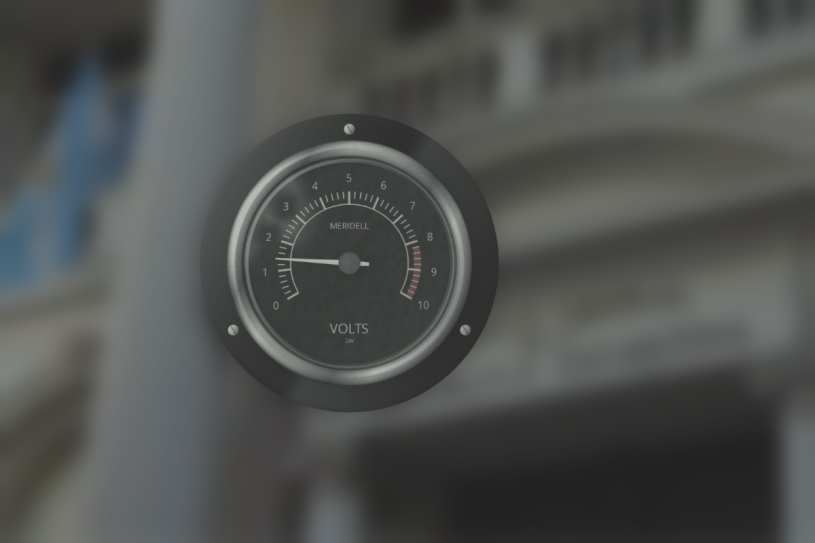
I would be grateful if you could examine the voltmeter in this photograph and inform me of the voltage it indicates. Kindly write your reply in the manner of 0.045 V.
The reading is 1.4 V
